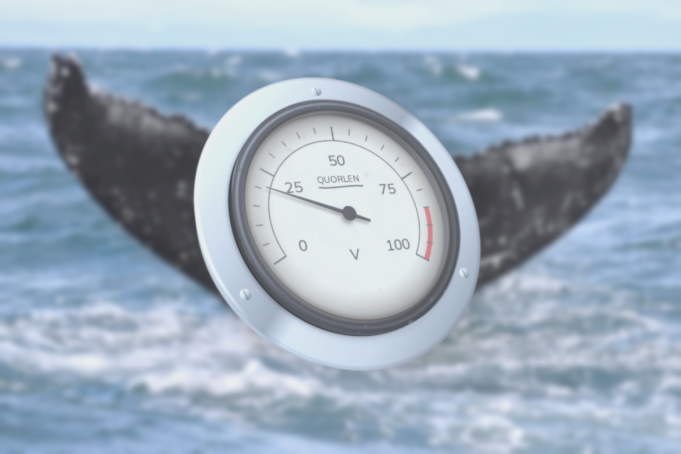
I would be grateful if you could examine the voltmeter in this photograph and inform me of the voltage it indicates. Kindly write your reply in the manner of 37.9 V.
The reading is 20 V
